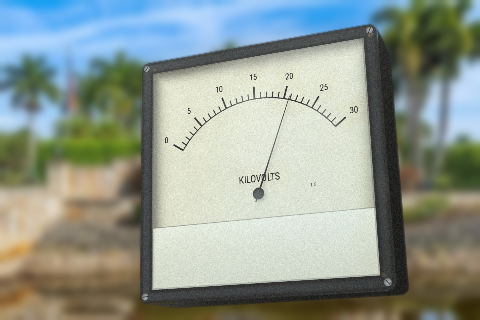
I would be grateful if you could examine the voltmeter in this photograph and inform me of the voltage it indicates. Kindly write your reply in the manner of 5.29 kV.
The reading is 21 kV
